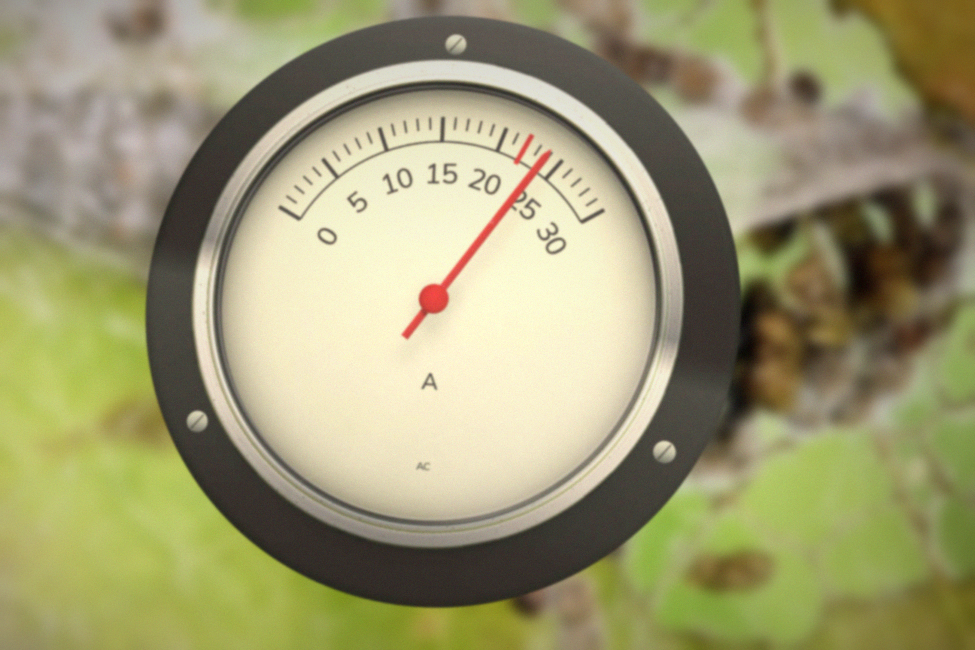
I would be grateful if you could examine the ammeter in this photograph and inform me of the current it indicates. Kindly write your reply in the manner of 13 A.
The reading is 24 A
